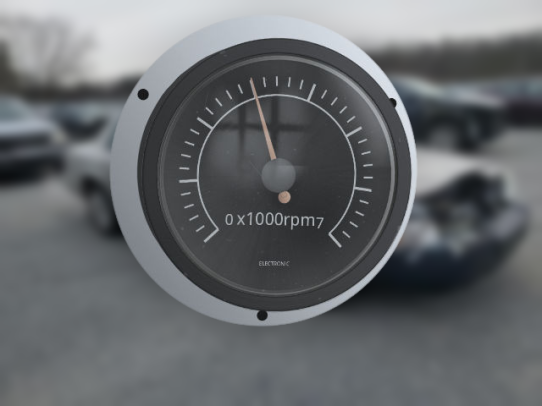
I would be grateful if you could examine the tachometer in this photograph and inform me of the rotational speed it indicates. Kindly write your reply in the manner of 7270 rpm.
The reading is 3000 rpm
